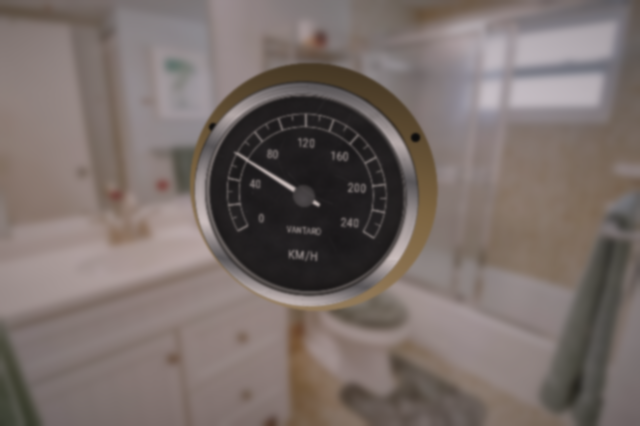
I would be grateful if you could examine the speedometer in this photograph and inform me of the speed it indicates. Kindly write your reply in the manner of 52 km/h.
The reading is 60 km/h
